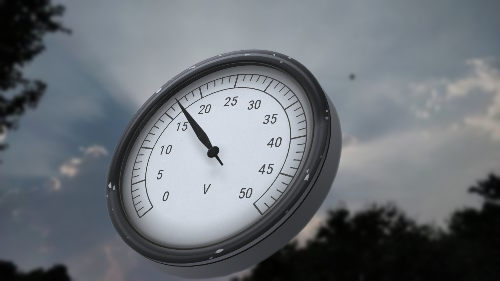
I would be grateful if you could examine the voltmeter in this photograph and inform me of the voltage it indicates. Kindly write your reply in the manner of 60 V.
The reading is 17 V
